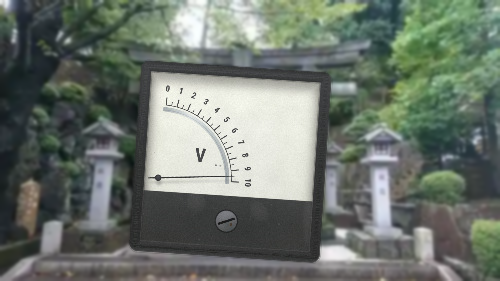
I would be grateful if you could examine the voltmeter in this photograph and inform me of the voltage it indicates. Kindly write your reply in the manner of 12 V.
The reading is 9.5 V
